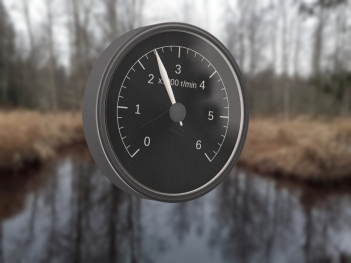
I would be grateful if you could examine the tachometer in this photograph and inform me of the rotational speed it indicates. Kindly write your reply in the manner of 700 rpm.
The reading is 2400 rpm
